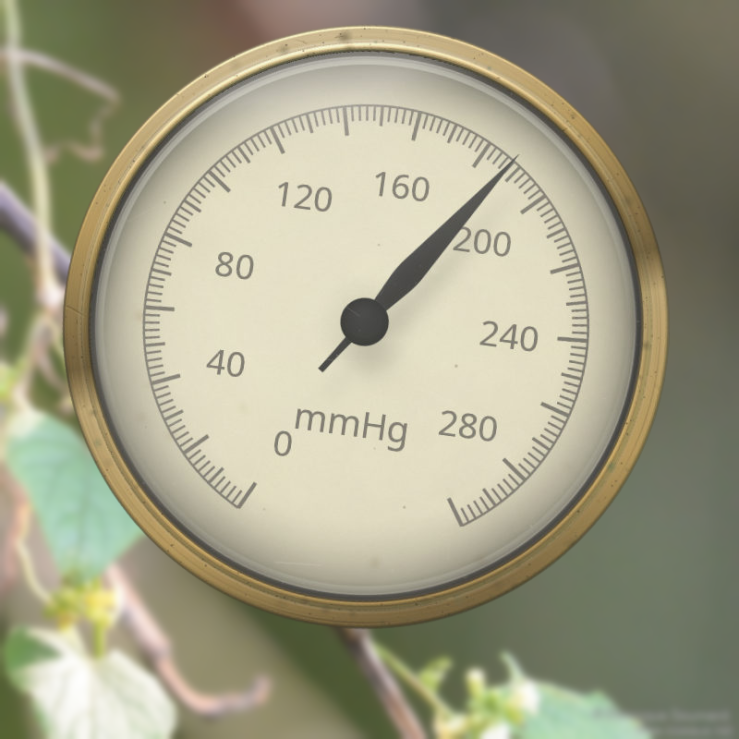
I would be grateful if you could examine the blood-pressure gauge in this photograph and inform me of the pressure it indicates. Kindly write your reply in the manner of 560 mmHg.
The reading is 188 mmHg
